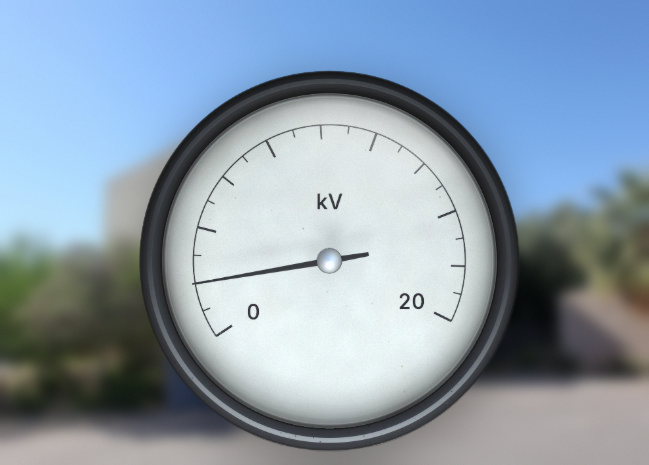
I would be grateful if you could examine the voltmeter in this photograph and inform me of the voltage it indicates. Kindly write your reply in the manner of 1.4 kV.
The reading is 2 kV
